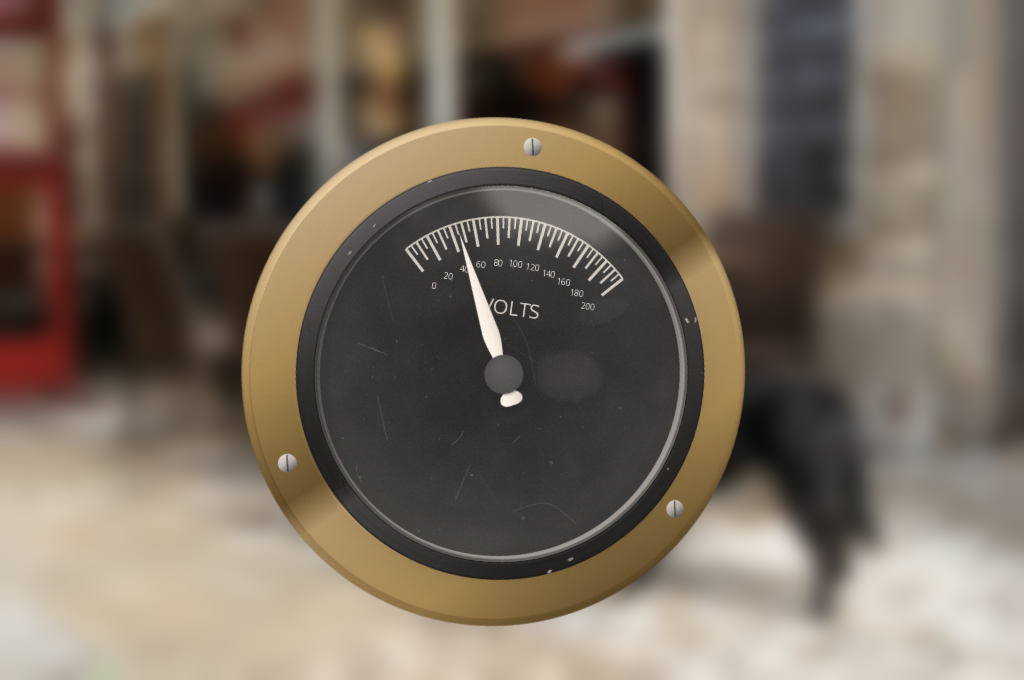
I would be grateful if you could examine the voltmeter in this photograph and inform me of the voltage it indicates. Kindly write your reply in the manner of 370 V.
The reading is 45 V
